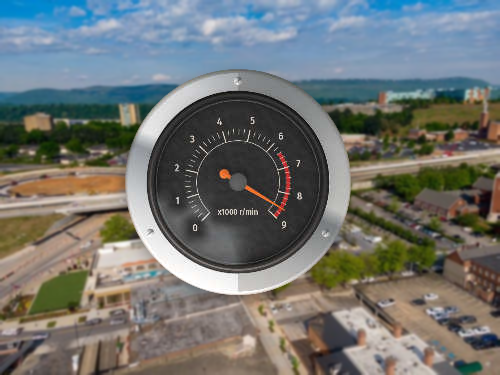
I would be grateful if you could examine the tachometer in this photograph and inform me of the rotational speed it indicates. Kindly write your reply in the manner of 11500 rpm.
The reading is 8600 rpm
